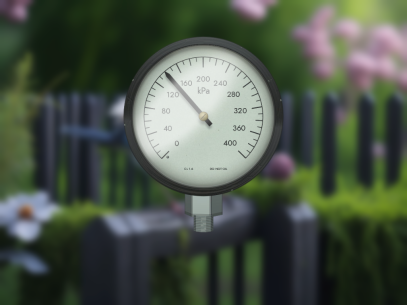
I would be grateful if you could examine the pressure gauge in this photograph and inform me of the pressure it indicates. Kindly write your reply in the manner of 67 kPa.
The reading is 140 kPa
